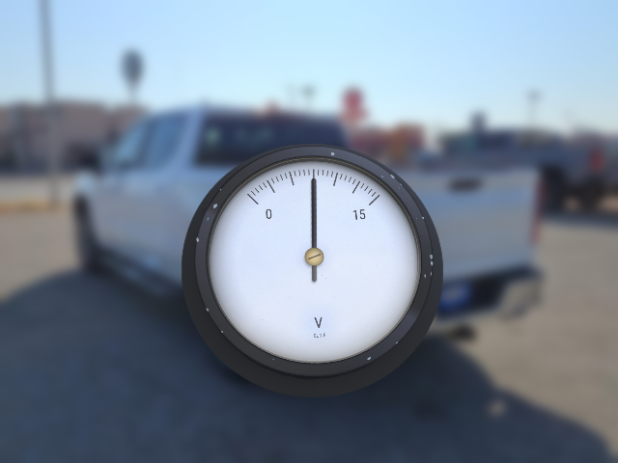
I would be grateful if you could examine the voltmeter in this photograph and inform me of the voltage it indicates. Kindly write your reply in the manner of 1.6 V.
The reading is 7.5 V
